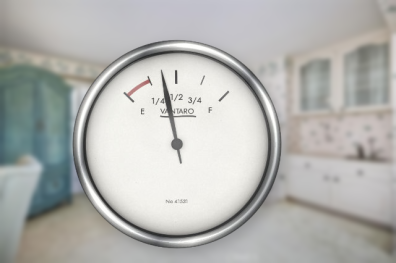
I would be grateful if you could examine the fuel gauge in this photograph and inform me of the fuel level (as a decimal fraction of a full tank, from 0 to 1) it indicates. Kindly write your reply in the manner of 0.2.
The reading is 0.375
